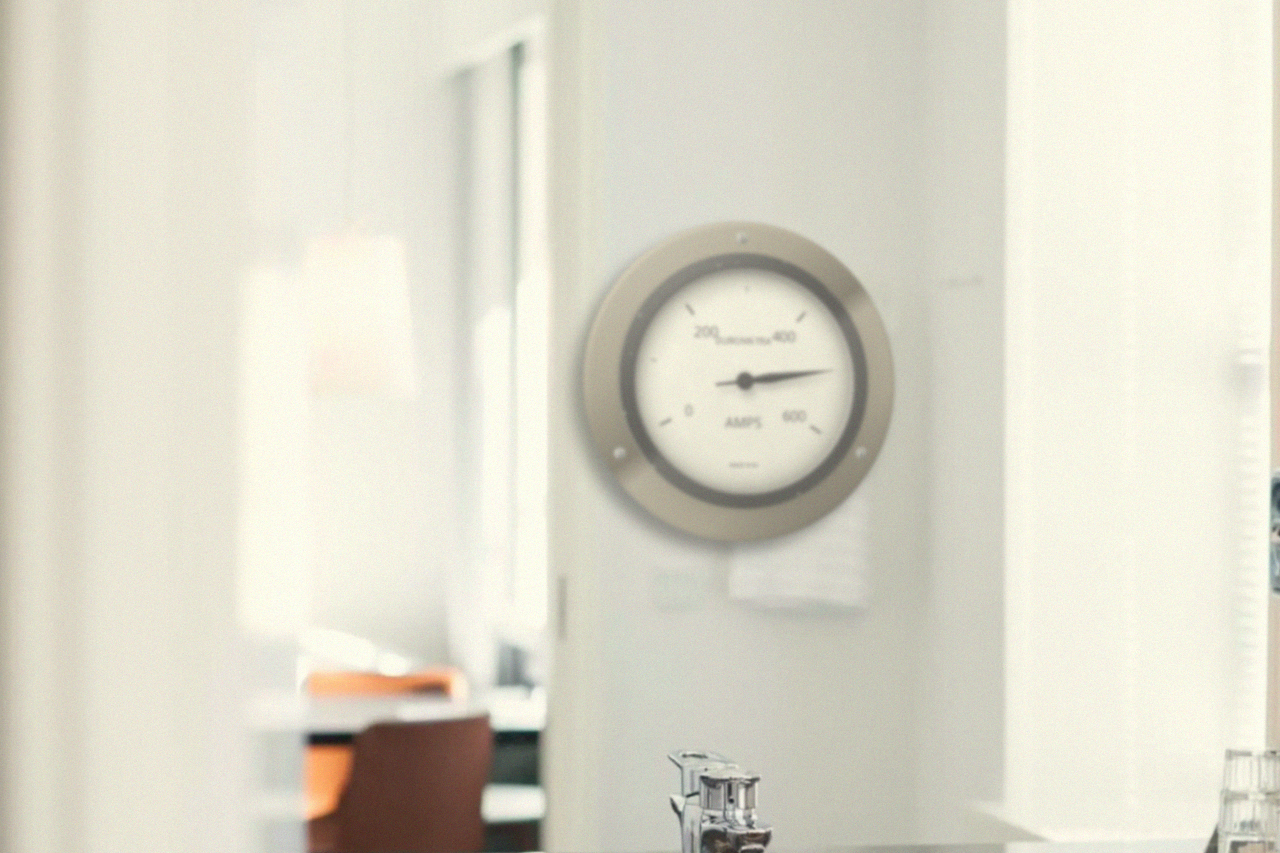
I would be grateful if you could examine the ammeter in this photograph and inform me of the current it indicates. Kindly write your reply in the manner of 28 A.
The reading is 500 A
